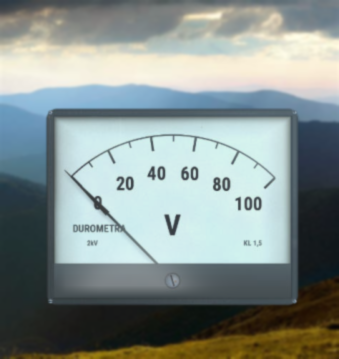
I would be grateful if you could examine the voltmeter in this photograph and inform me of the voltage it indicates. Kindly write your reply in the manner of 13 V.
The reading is 0 V
